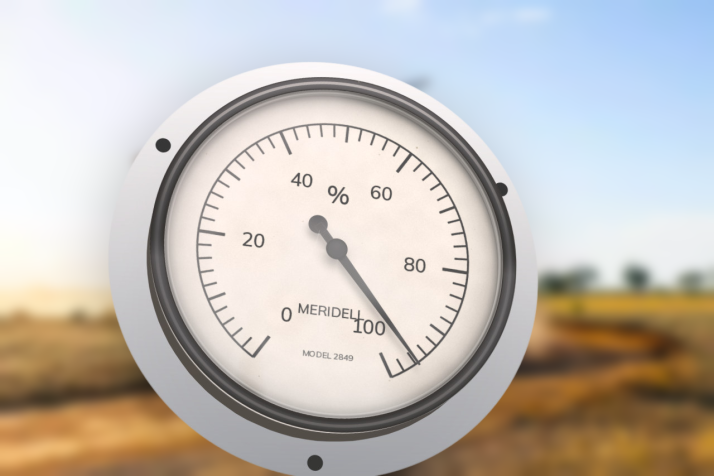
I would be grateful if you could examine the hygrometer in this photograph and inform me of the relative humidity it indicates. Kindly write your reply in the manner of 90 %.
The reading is 96 %
